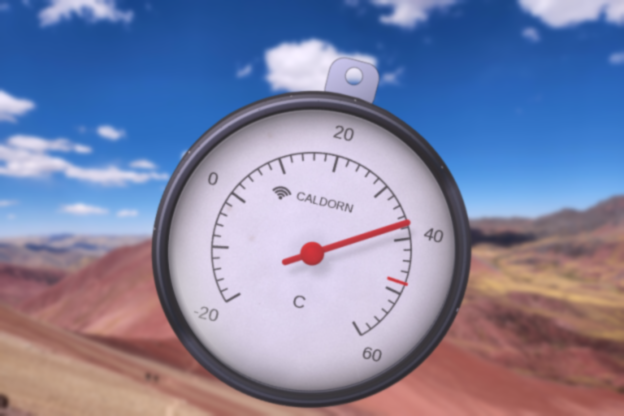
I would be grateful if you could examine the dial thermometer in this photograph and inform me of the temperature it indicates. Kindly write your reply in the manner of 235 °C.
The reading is 37 °C
